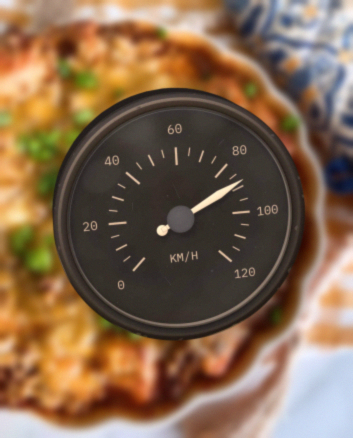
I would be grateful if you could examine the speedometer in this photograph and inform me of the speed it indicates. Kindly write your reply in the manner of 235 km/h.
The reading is 87.5 km/h
